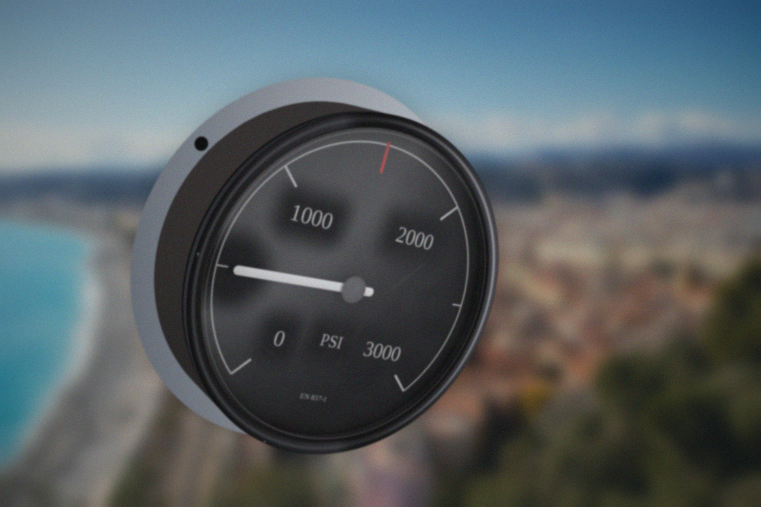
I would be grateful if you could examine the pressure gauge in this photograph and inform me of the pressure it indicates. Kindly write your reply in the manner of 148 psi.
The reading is 500 psi
